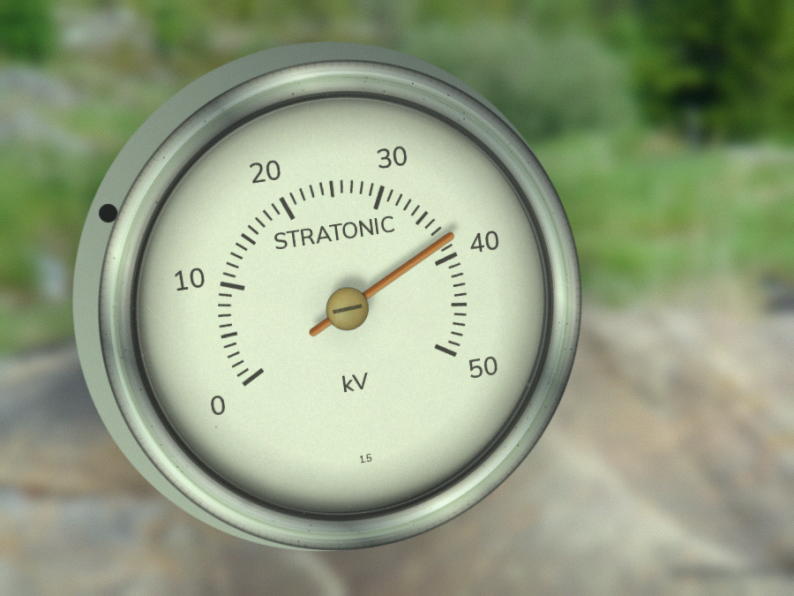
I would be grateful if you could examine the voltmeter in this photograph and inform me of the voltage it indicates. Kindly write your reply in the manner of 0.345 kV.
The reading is 38 kV
